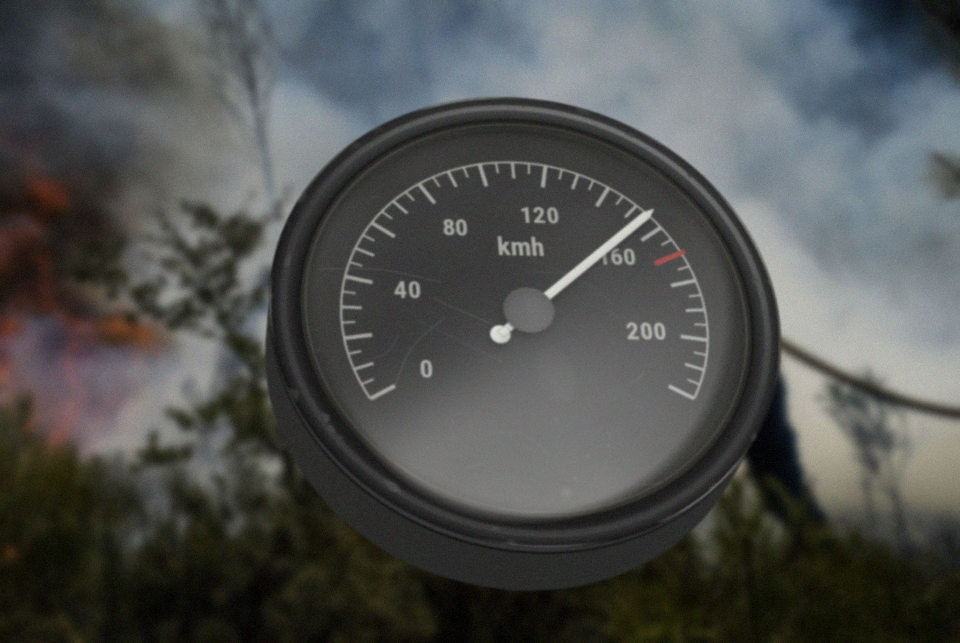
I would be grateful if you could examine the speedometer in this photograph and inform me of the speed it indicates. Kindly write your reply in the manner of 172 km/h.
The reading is 155 km/h
